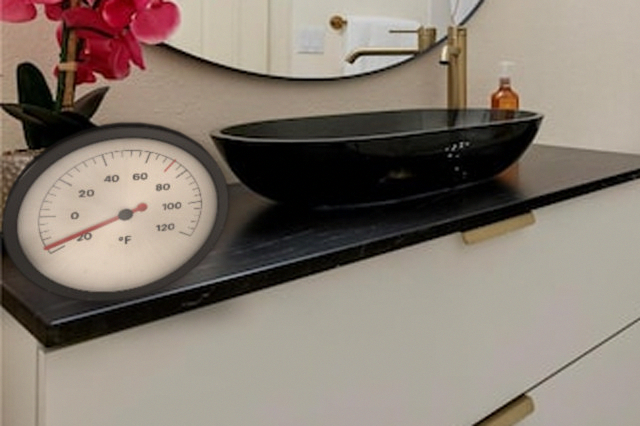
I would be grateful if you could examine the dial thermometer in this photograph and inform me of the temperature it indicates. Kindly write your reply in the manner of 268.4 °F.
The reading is -16 °F
